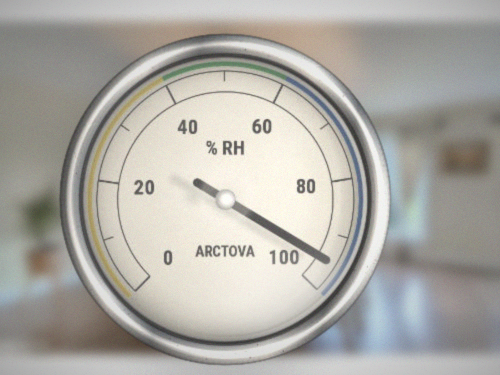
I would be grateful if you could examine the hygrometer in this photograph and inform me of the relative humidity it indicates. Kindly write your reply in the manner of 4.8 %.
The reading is 95 %
